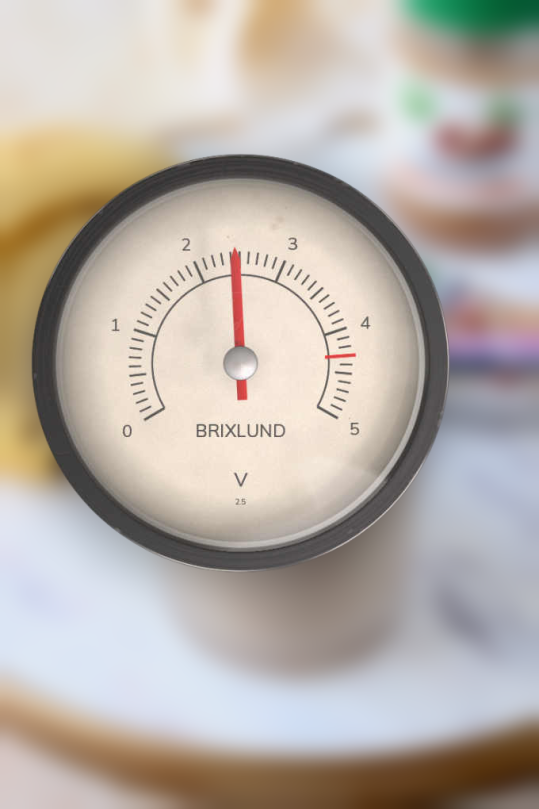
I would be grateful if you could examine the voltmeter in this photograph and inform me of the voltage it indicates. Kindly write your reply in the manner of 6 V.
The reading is 2.45 V
